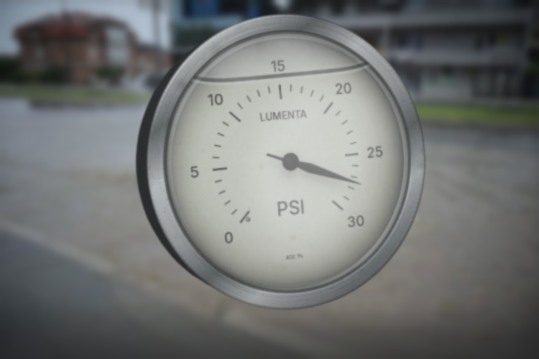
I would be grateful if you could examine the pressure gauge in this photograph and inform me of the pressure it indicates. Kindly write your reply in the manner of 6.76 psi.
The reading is 27.5 psi
